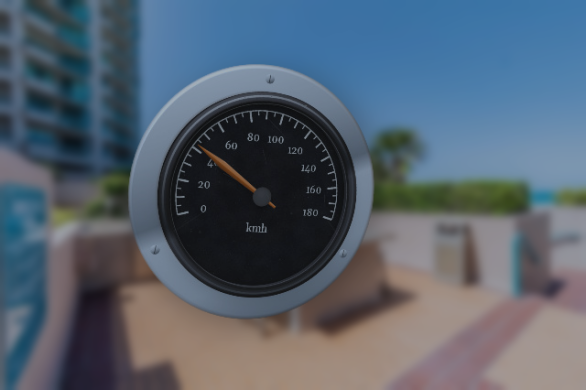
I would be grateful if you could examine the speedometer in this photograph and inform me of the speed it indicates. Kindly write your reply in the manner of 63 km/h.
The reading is 42.5 km/h
